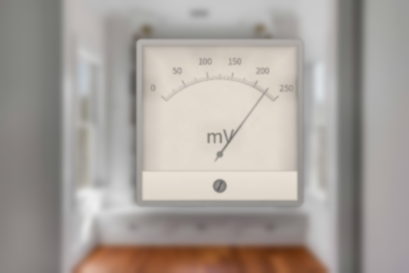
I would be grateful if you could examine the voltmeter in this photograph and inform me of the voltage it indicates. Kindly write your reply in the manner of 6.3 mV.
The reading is 225 mV
